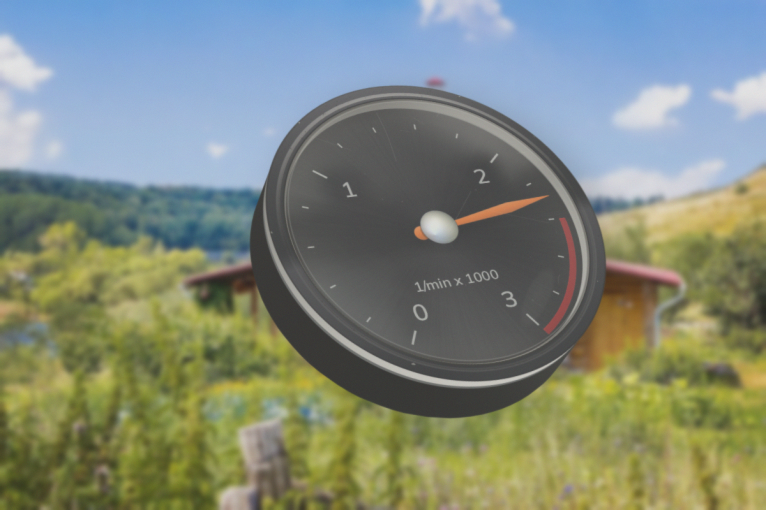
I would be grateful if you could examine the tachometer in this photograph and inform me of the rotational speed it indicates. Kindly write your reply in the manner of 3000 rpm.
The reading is 2300 rpm
